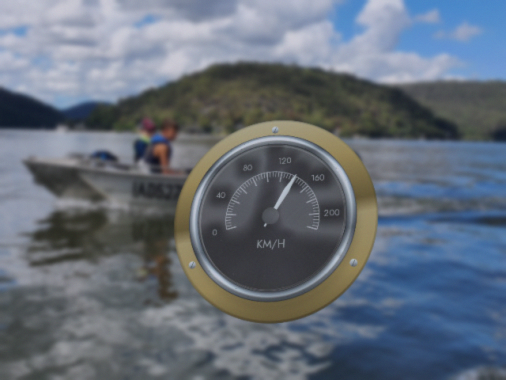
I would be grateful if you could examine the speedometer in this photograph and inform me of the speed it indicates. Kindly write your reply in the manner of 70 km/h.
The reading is 140 km/h
